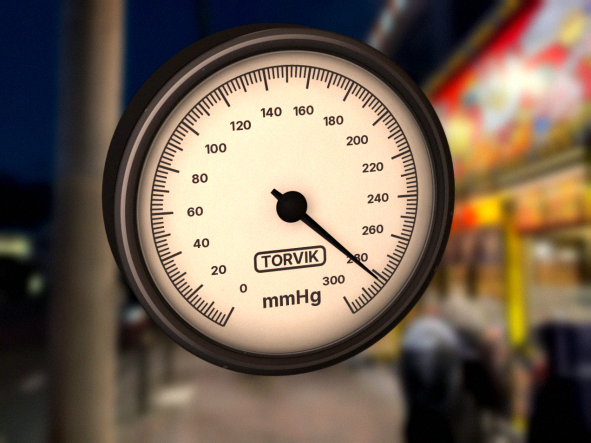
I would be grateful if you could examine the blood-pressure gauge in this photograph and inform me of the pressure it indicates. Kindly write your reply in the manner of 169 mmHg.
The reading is 282 mmHg
